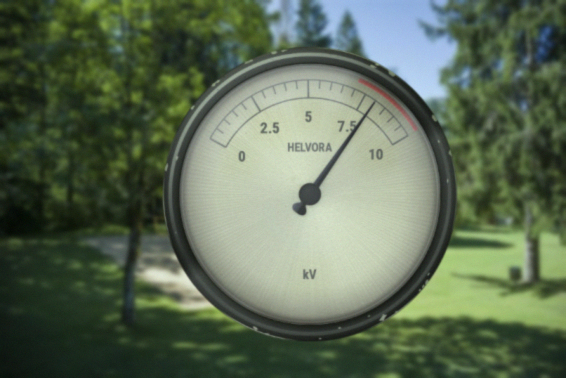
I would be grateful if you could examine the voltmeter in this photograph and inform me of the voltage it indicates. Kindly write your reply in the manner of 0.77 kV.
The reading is 8 kV
